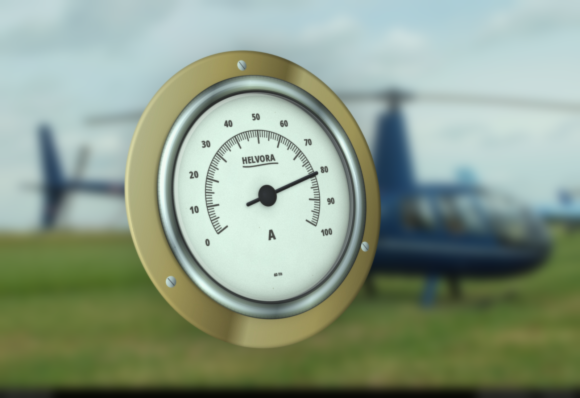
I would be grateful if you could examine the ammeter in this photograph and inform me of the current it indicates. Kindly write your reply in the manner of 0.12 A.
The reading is 80 A
